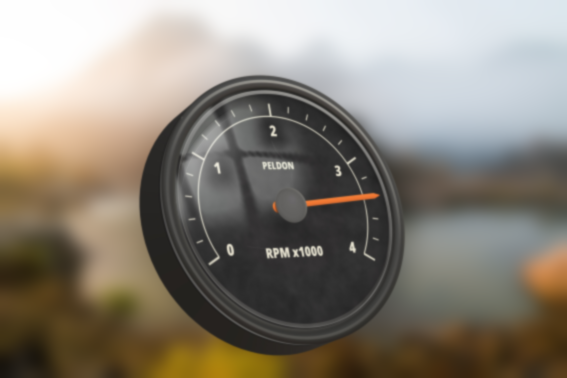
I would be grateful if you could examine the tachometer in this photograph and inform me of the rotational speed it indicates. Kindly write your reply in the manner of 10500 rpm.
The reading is 3400 rpm
